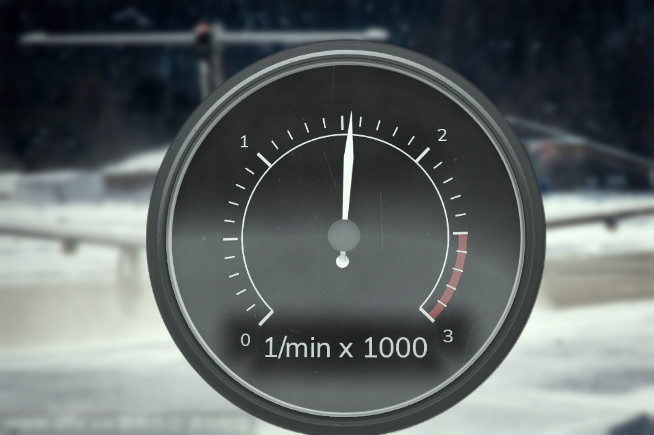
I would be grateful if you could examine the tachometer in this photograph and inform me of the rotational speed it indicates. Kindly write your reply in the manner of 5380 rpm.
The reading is 1550 rpm
